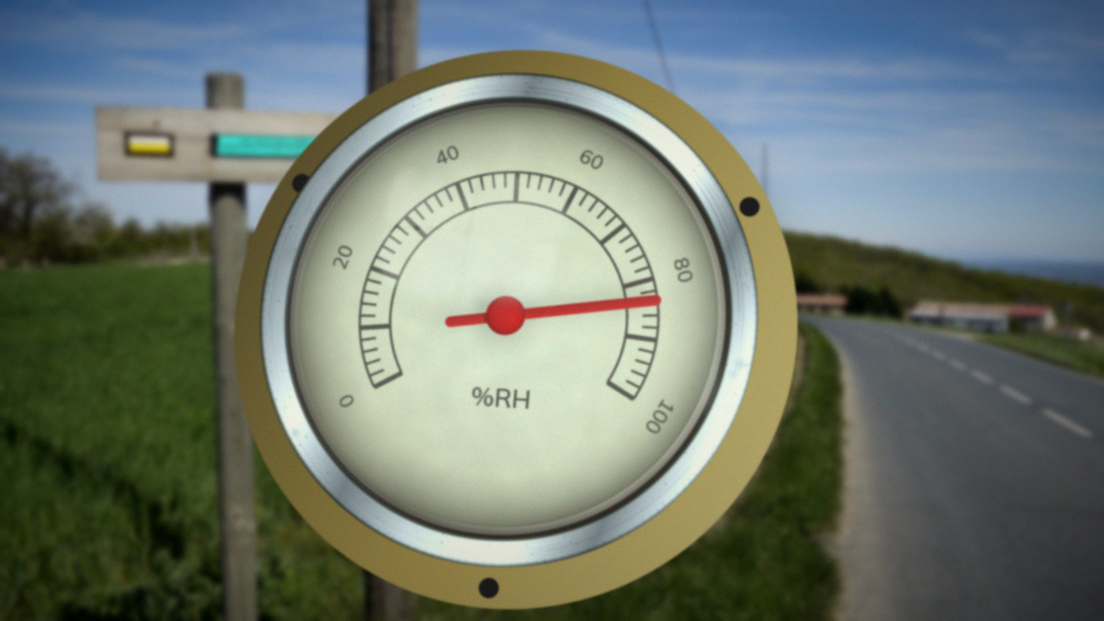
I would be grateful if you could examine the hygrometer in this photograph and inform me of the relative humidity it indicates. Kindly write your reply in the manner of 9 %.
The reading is 84 %
